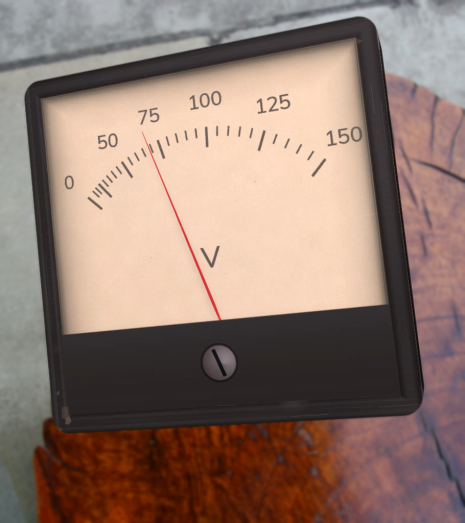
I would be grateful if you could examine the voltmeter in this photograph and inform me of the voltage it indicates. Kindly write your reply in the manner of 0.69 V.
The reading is 70 V
